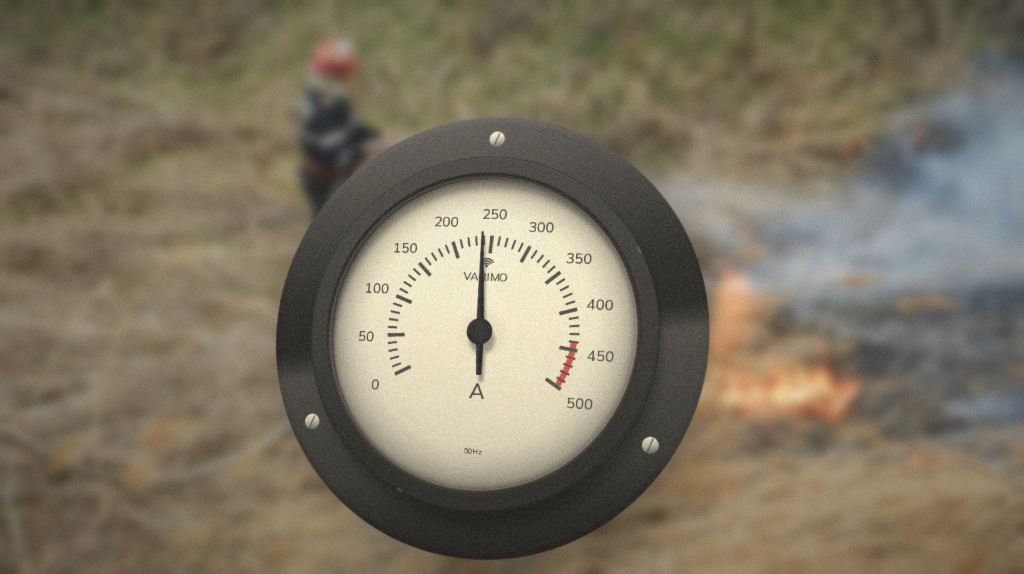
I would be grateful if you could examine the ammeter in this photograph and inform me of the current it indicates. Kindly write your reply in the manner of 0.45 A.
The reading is 240 A
